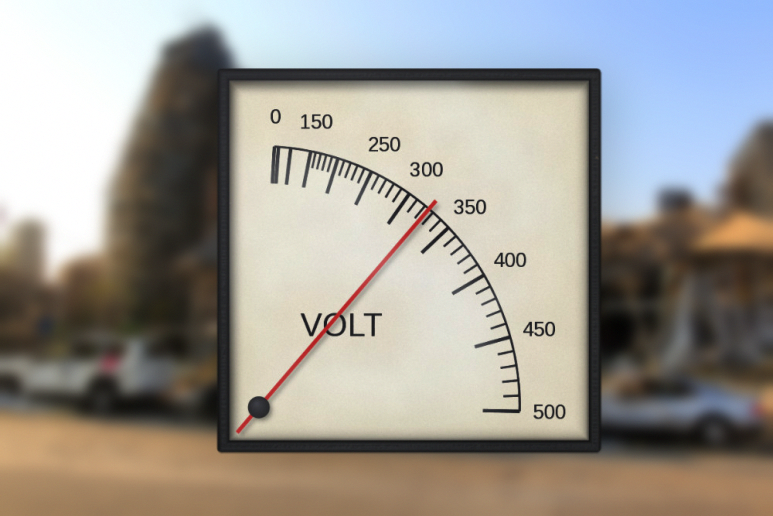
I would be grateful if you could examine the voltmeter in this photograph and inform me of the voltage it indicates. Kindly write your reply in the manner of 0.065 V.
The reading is 325 V
